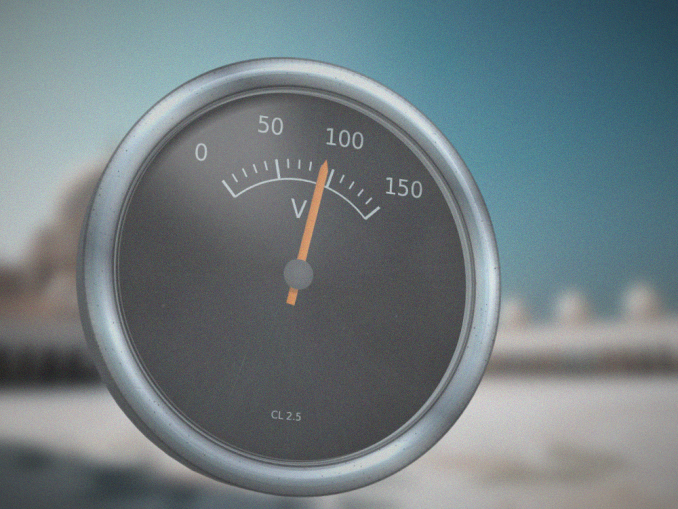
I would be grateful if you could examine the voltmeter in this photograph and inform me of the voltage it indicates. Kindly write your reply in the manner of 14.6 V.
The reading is 90 V
